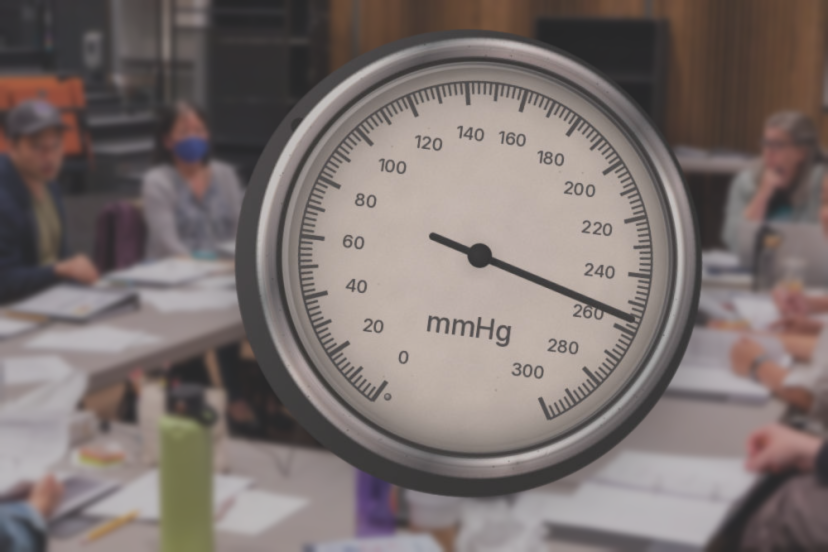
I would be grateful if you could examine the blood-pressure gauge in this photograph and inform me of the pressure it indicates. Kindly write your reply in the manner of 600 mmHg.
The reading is 256 mmHg
